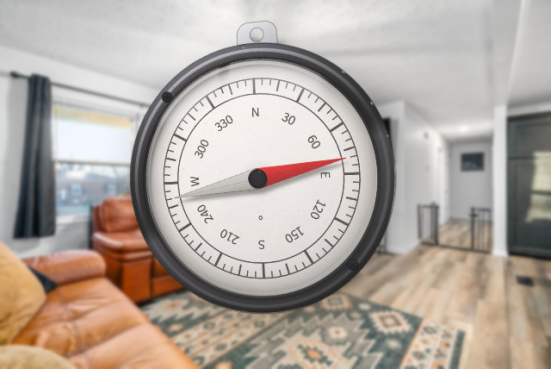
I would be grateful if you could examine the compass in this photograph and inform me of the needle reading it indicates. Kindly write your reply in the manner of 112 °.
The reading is 80 °
